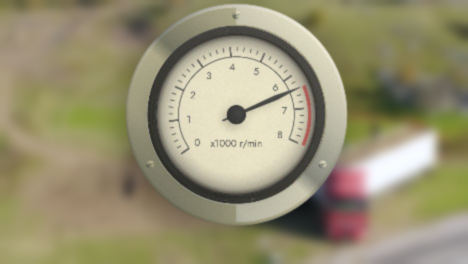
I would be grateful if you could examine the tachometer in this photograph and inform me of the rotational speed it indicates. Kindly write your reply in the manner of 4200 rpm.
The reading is 6400 rpm
